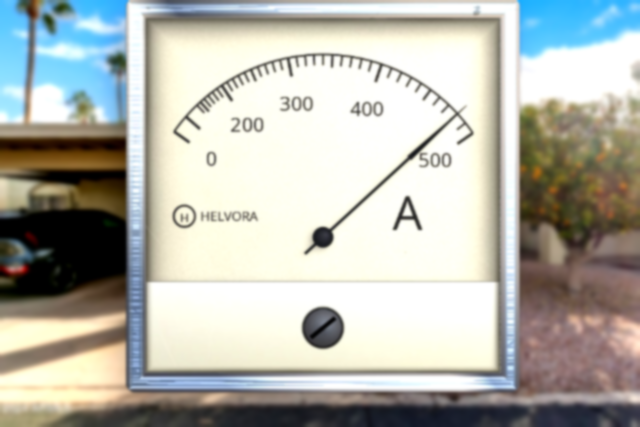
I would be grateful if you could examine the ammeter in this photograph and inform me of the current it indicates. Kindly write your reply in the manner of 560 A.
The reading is 480 A
